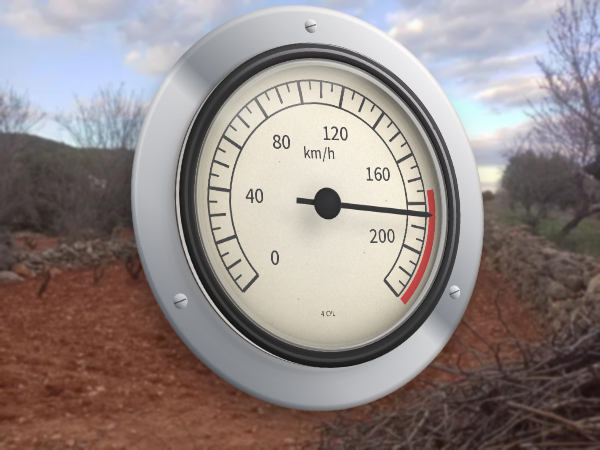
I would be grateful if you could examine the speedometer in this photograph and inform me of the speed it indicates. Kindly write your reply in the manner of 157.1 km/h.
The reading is 185 km/h
